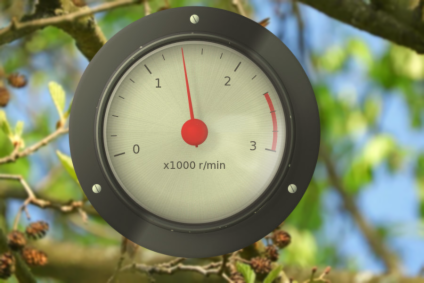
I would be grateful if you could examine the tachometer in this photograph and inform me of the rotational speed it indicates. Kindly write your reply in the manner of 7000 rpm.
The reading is 1400 rpm
